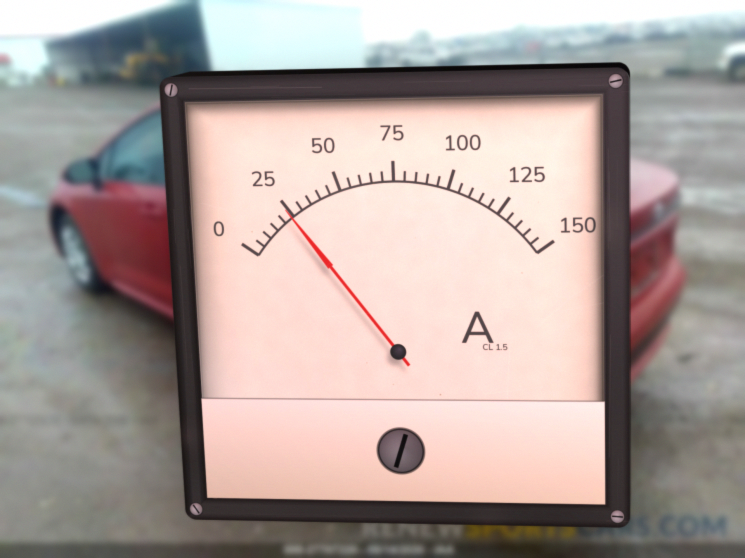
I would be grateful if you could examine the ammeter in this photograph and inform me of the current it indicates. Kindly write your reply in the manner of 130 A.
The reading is 25 A
